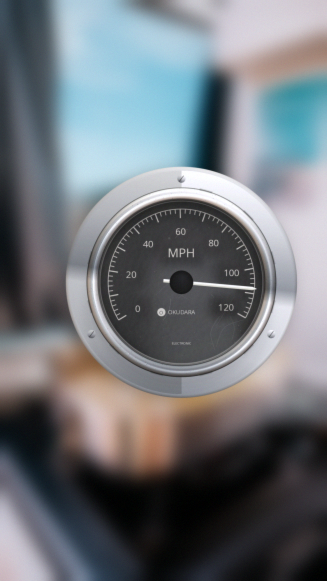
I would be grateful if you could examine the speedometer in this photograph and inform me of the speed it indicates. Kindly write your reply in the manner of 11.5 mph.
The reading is 108 mph
